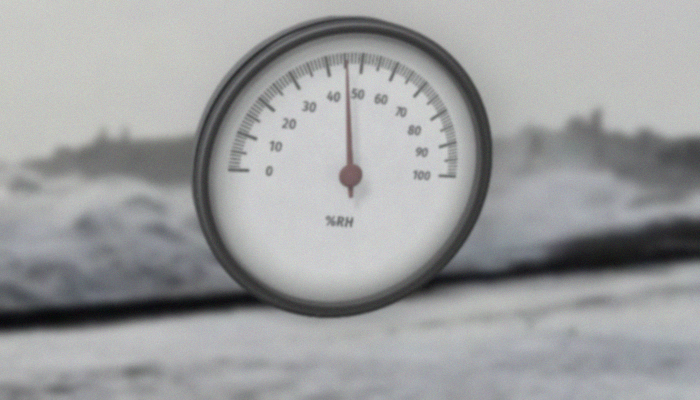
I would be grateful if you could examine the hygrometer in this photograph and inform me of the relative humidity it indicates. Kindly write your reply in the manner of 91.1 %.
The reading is 45 %
